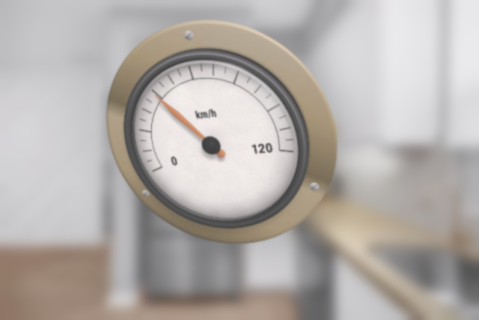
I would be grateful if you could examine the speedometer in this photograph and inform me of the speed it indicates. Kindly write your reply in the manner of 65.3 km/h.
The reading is 40 km/h
